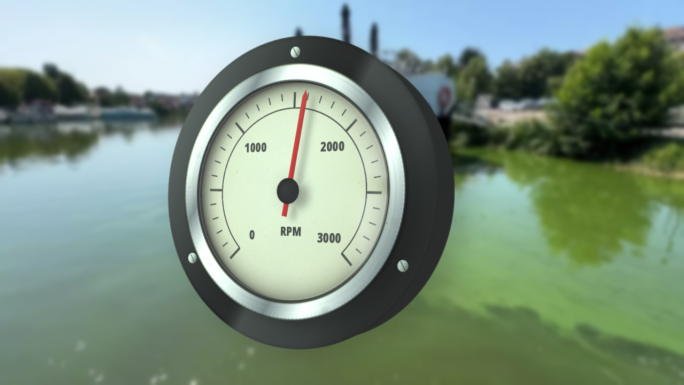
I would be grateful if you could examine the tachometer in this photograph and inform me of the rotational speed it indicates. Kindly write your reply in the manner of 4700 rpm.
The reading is 1600 rpm
